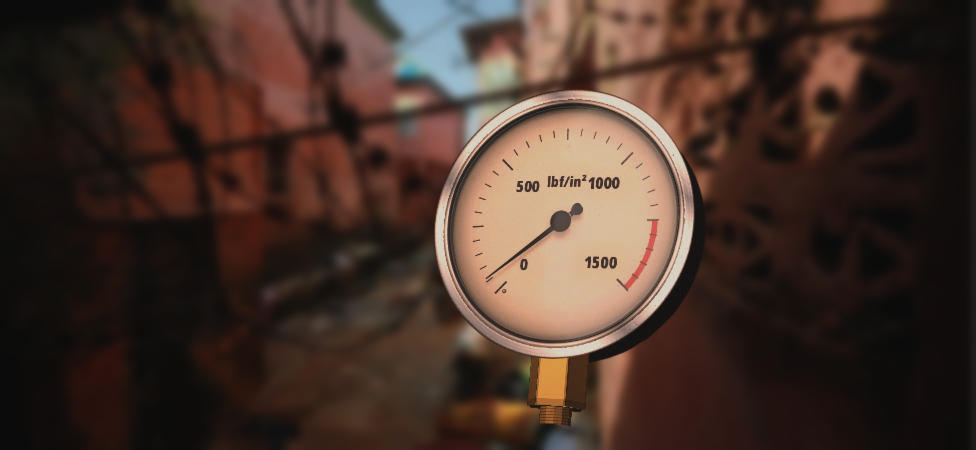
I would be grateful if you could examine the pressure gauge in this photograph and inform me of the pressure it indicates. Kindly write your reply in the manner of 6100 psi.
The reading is 50 psi
